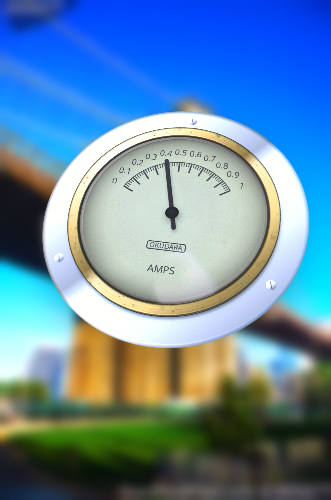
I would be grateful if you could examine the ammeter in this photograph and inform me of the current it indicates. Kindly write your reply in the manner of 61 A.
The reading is 0.4 A
